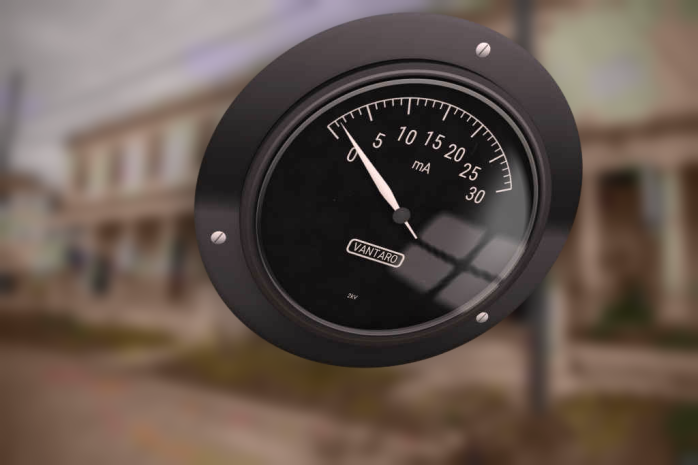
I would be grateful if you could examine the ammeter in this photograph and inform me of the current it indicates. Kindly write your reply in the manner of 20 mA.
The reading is 1.5 mA
